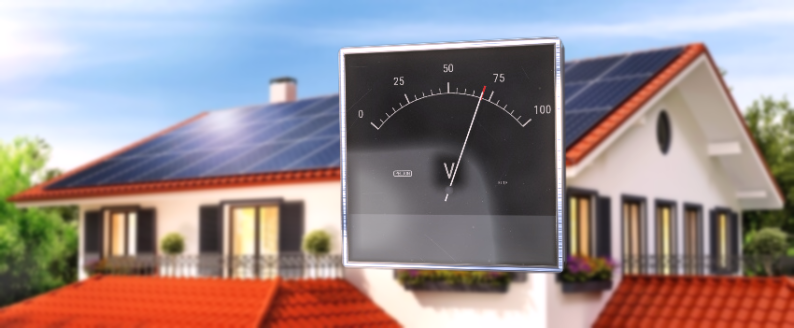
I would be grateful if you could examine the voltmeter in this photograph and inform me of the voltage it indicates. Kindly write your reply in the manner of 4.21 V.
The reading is 70 V
